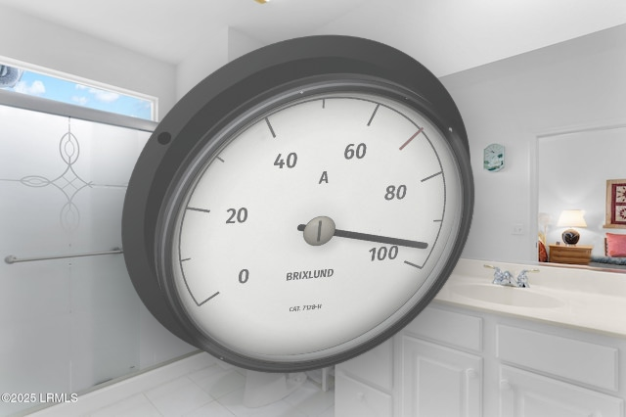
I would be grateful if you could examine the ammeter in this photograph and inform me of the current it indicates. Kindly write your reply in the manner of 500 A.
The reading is 95 A
